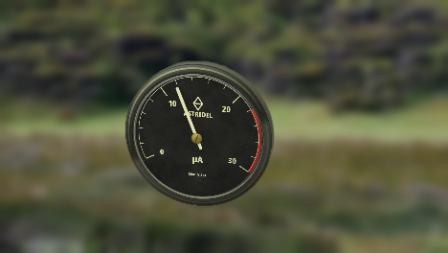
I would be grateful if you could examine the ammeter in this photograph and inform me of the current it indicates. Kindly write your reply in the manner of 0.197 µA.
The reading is 12 µA
